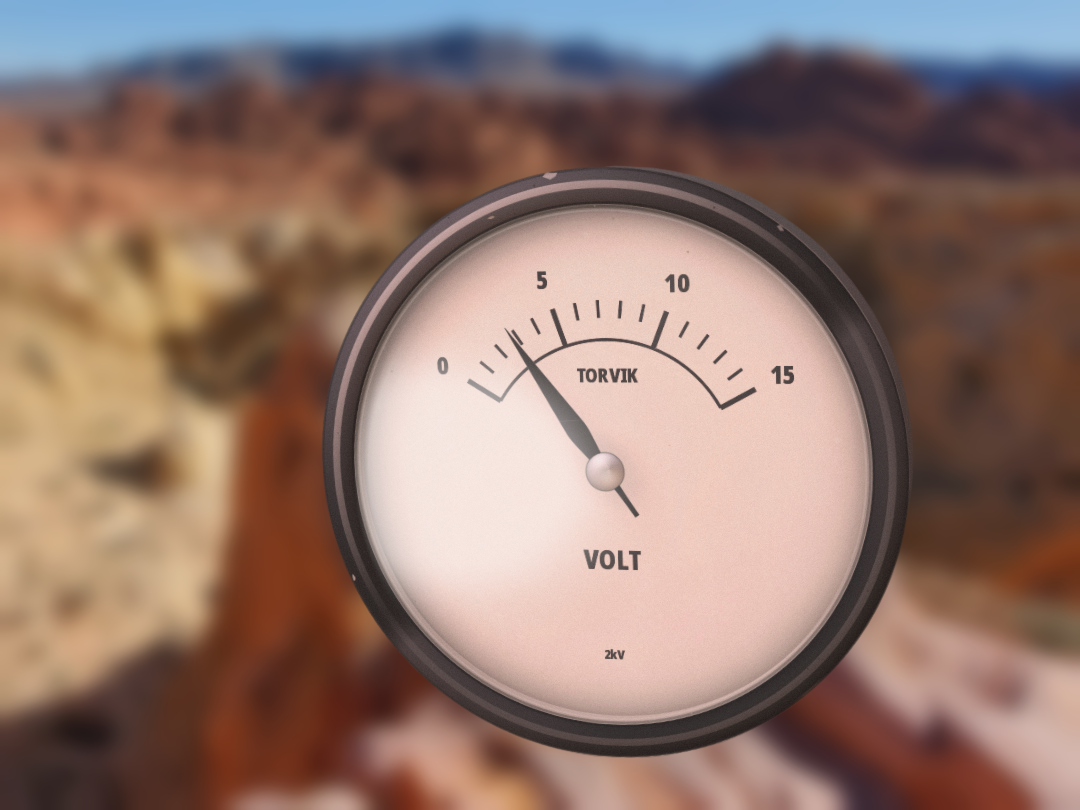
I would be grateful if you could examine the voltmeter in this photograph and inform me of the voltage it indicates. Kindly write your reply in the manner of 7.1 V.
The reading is 3 V
